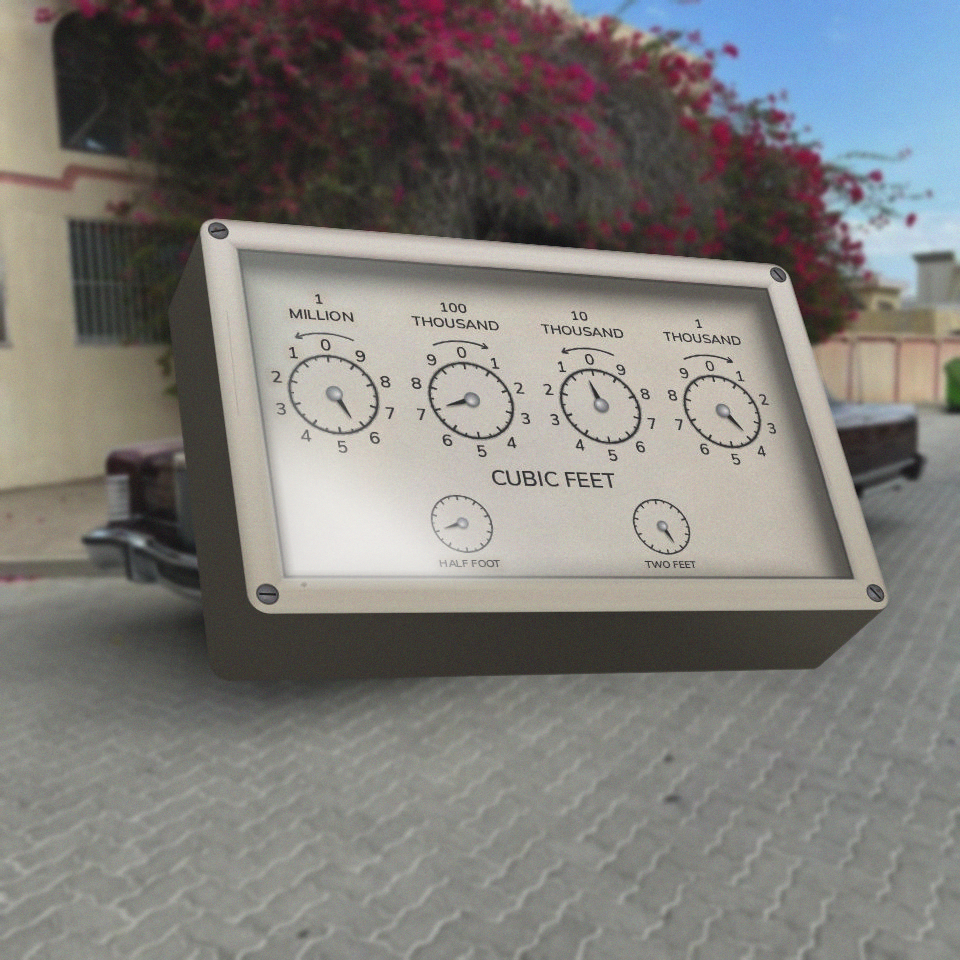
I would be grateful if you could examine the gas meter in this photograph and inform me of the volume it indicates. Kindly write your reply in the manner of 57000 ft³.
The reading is 570400 ft³
